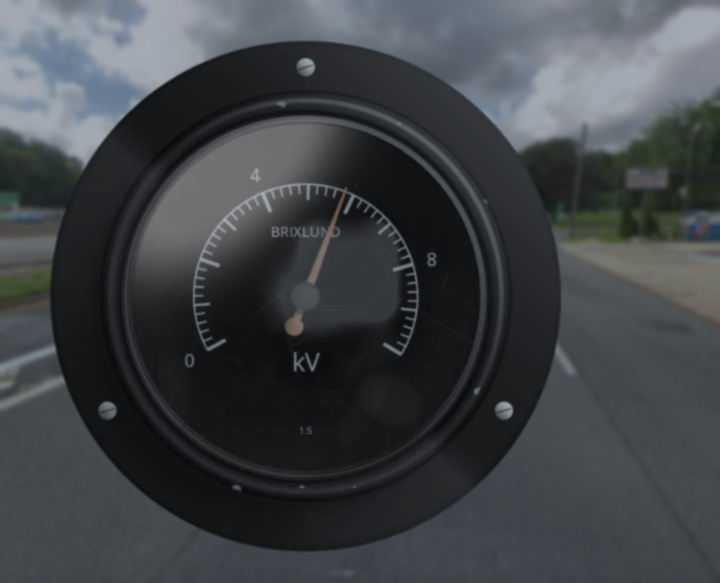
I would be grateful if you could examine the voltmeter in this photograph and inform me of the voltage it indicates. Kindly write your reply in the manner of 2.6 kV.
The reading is 5.8 kV
